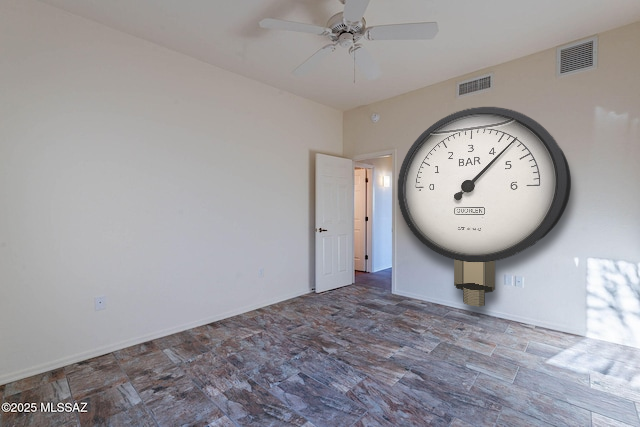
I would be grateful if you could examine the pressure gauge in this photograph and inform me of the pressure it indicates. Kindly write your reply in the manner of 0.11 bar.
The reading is 4.4 bar
